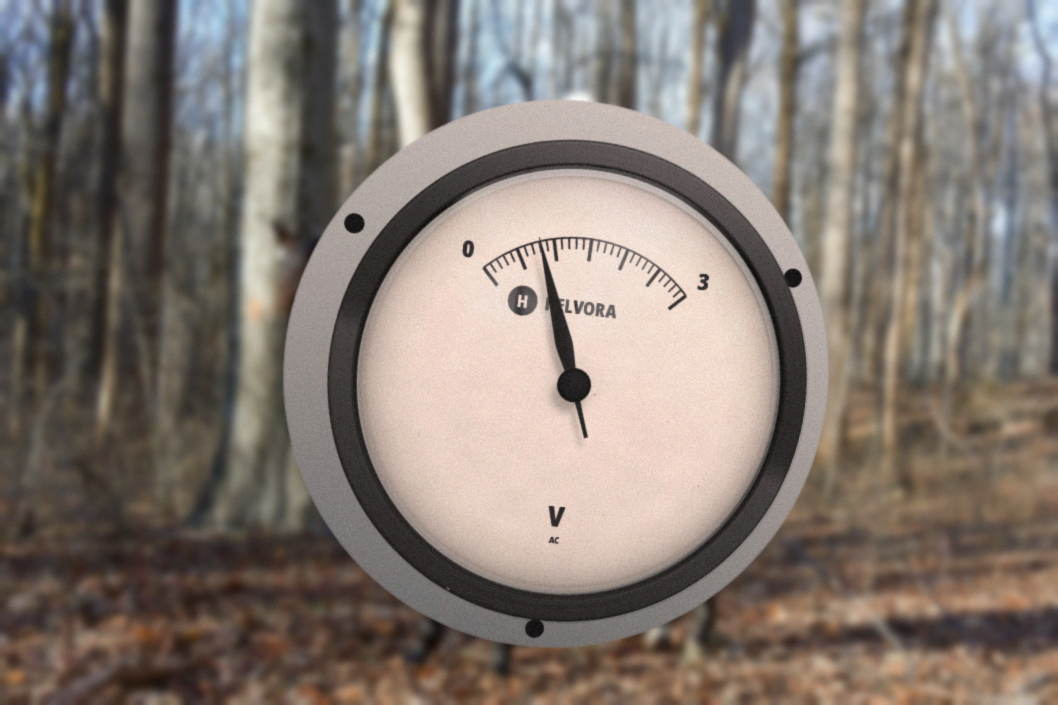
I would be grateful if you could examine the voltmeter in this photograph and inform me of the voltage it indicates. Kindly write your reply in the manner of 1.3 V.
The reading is 0.8 V
